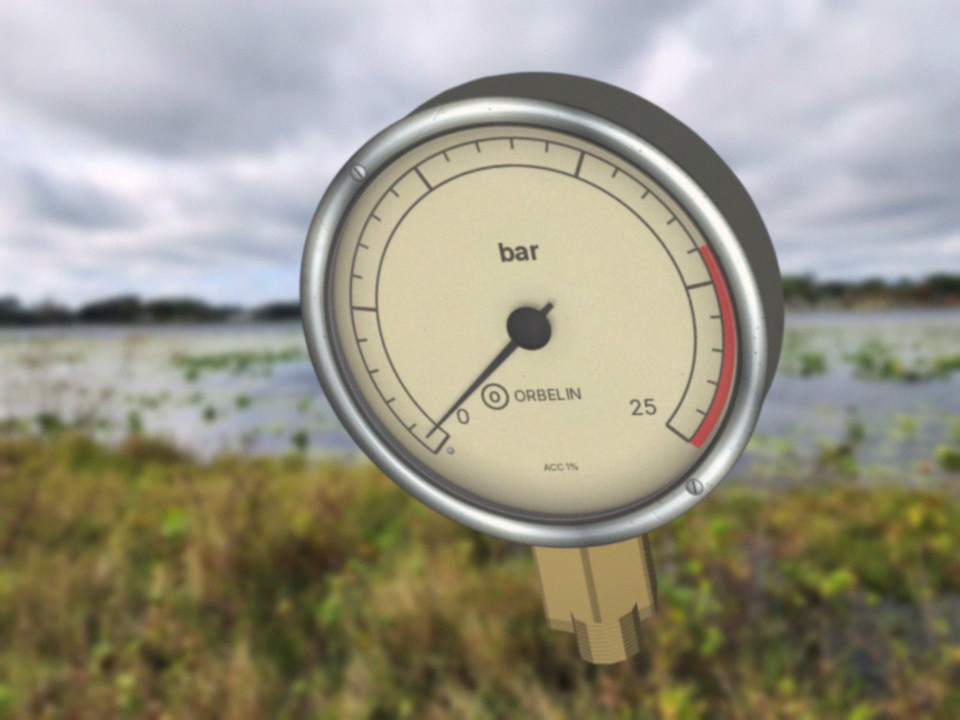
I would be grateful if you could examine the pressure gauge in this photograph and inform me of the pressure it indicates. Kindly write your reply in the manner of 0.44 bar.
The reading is 0.5 bar
